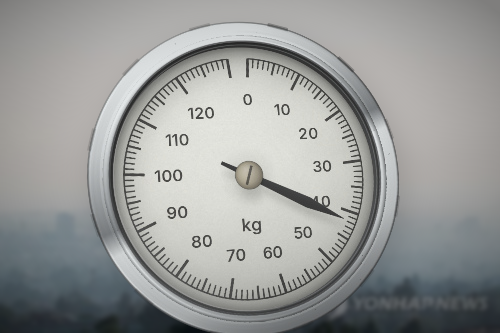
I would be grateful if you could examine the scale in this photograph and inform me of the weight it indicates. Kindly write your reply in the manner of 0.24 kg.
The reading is 42 kg
